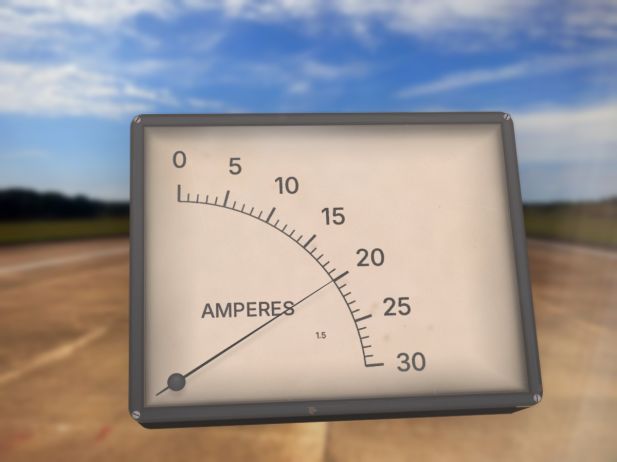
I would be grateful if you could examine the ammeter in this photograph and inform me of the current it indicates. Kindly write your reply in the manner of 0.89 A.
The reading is 20 A
